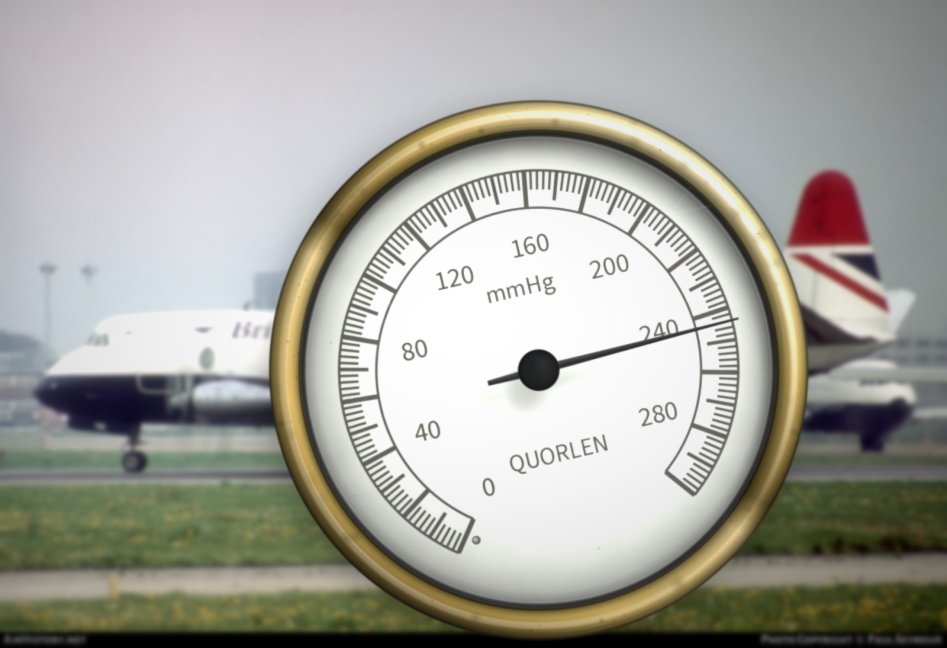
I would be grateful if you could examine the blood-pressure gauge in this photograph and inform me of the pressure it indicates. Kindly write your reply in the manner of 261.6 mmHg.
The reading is 244 mmHg
